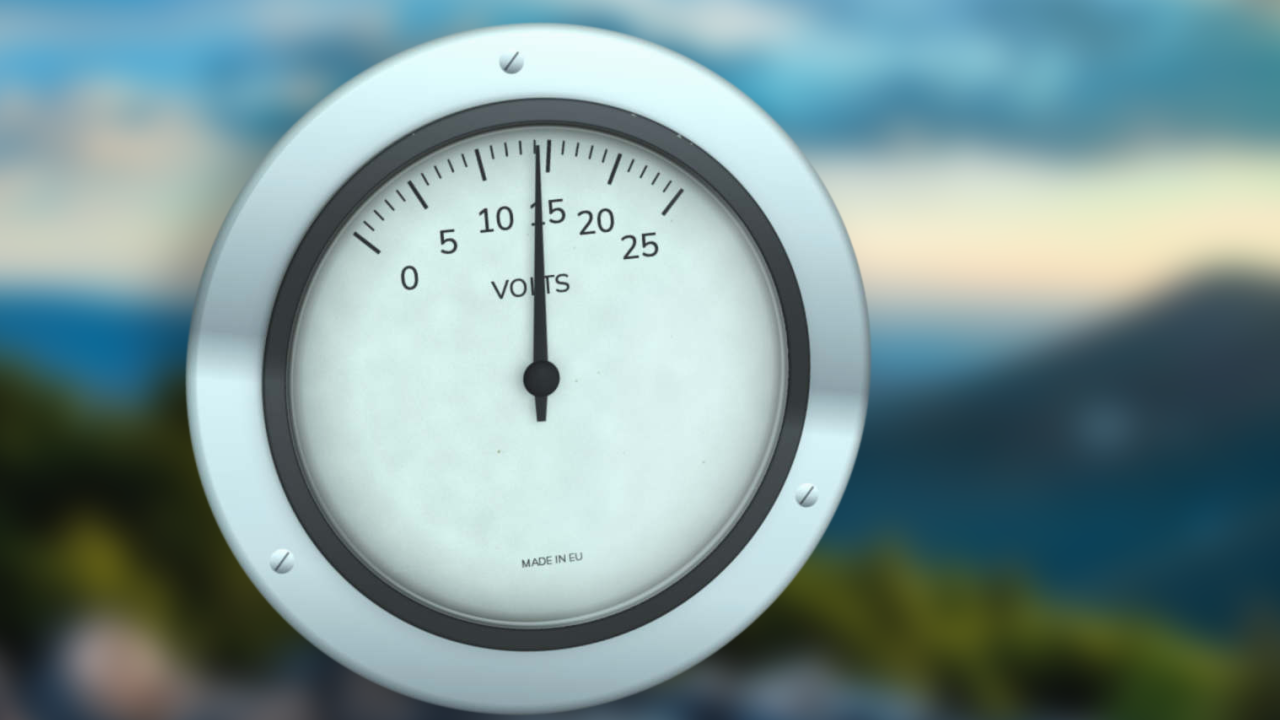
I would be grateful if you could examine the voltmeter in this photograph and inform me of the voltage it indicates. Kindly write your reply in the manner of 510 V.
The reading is 14 V
